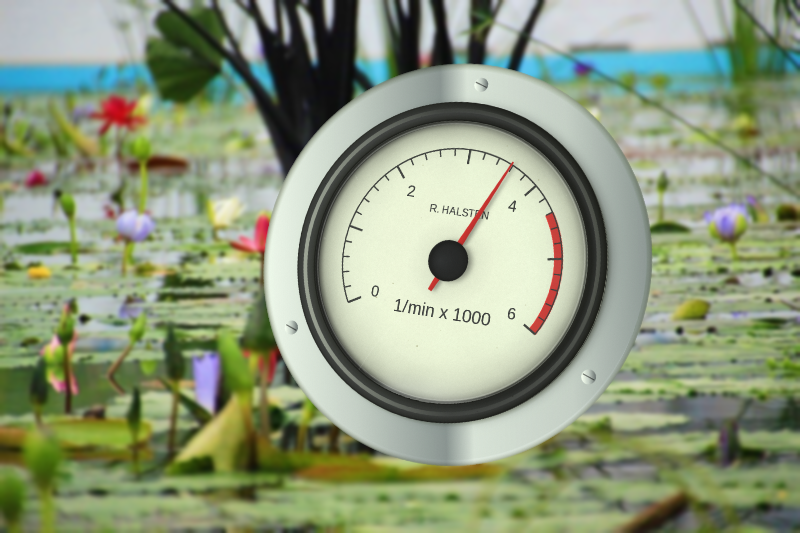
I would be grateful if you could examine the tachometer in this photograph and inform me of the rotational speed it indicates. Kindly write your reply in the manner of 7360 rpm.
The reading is 3600 rpm
